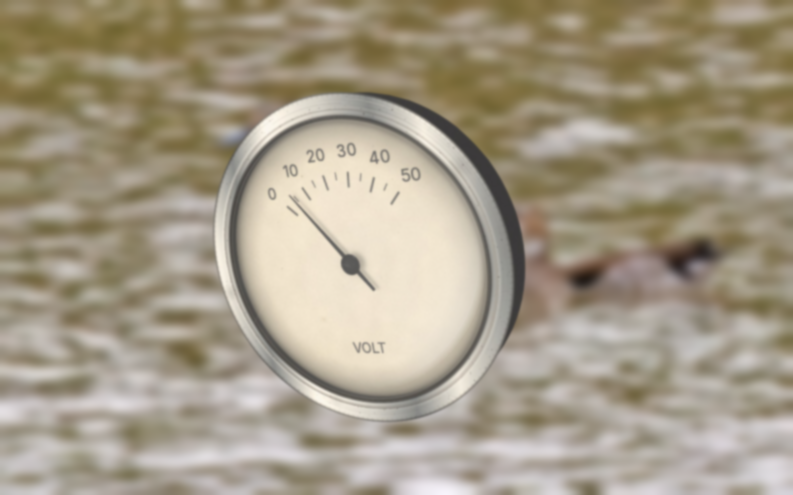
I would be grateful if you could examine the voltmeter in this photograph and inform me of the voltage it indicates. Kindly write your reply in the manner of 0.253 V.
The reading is 5 V
